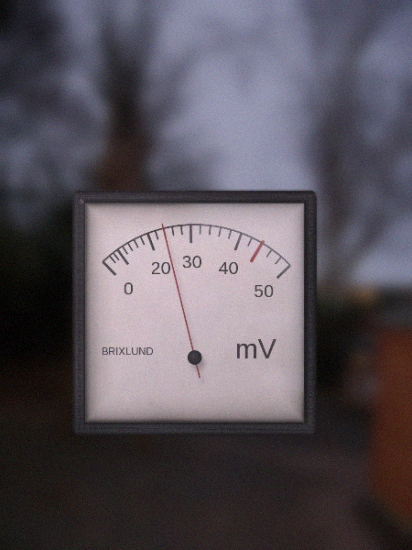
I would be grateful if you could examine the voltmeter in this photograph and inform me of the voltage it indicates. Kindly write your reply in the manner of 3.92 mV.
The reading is 24 mV
